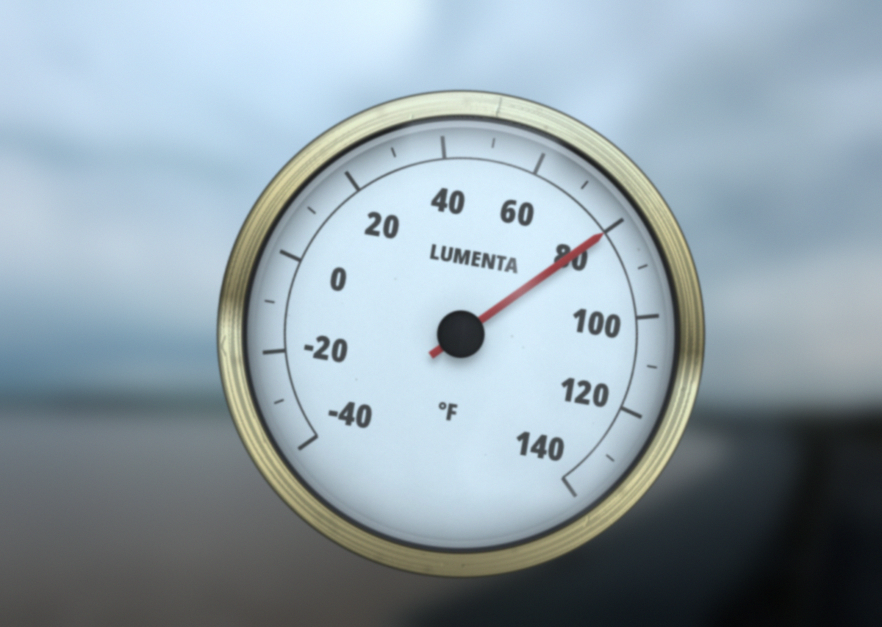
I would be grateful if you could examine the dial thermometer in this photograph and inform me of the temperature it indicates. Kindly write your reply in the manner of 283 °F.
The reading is 80 °F
